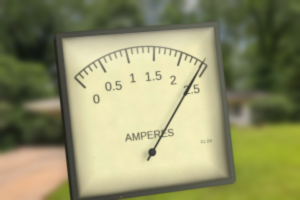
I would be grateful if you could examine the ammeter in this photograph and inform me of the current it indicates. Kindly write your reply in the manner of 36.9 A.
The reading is 2.4 A
